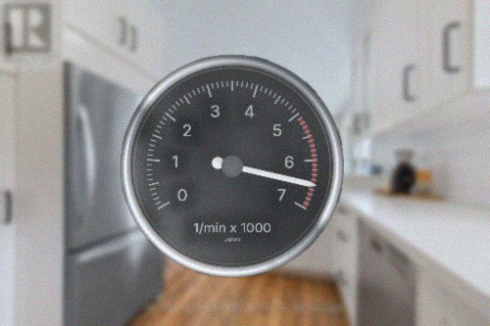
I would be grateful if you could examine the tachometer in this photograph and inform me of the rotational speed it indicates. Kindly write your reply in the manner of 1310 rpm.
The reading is 6500 rpm
